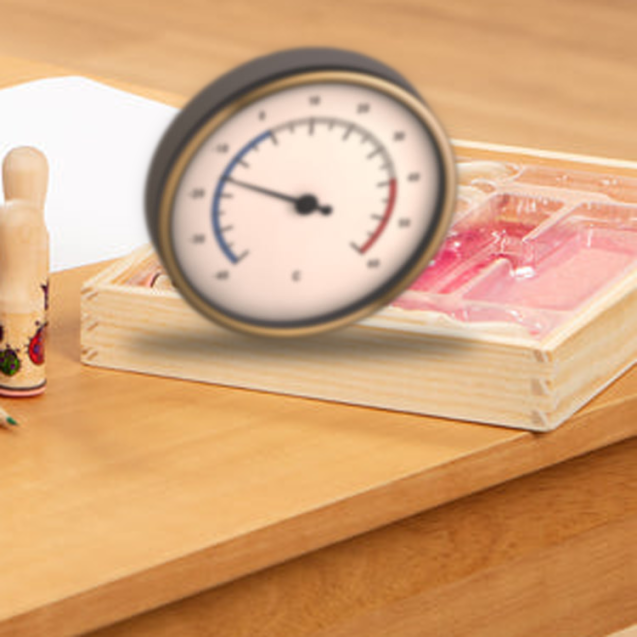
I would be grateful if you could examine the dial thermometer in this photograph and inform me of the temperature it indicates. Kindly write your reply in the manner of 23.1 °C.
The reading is -15 °C
